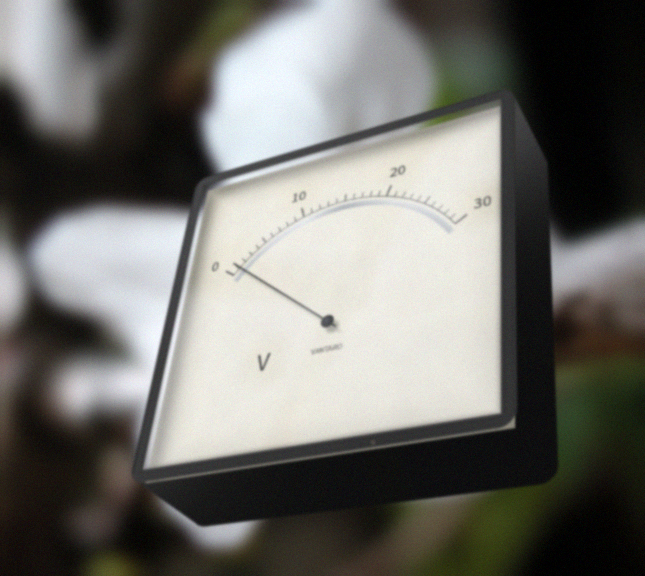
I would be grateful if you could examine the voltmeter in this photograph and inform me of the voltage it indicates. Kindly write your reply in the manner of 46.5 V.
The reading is 1 V
